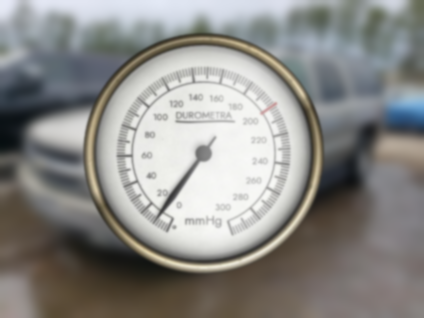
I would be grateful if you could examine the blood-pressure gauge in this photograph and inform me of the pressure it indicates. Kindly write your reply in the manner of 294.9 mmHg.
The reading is 10 mmHg
